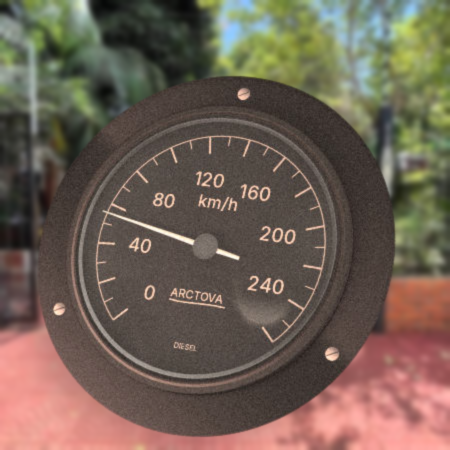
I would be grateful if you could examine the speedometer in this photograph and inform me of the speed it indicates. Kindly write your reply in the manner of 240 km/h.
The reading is 55 km/h
